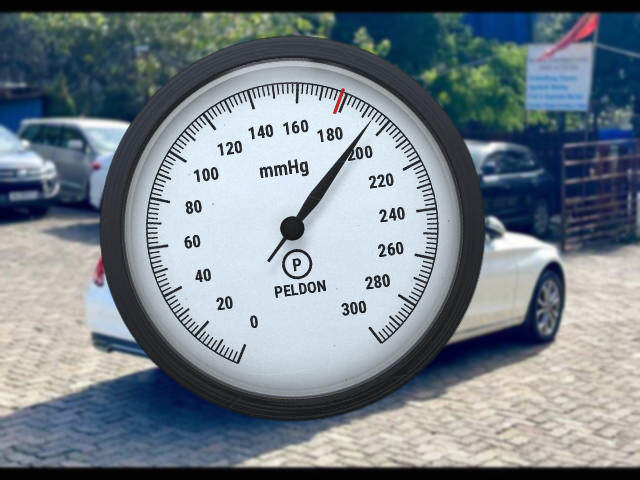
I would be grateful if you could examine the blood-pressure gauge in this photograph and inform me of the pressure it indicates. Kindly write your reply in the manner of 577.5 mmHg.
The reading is 194 mmHg
